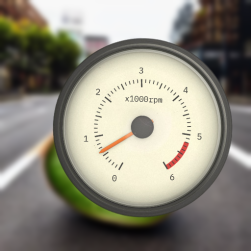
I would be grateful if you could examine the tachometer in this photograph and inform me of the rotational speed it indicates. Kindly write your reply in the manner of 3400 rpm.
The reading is 600 rpm
